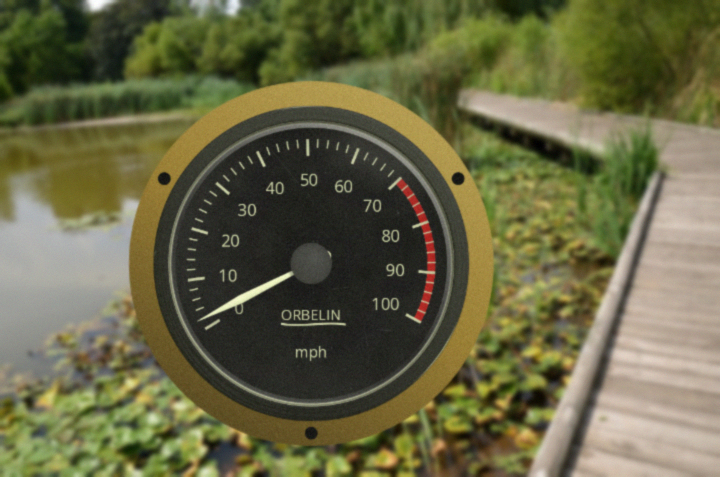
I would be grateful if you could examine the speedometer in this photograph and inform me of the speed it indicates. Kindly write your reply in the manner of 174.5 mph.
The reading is 2 mph
